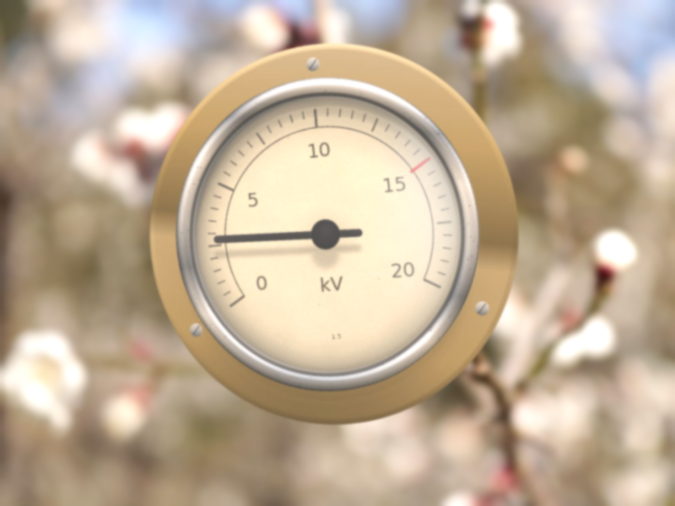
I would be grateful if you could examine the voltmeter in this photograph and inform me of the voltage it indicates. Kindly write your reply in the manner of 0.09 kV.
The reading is 2.75 kV
